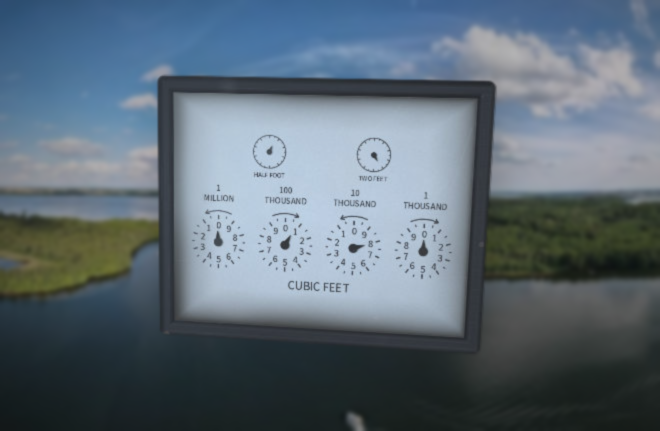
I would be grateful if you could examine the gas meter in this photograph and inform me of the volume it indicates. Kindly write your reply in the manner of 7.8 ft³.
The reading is 8000 ft³
